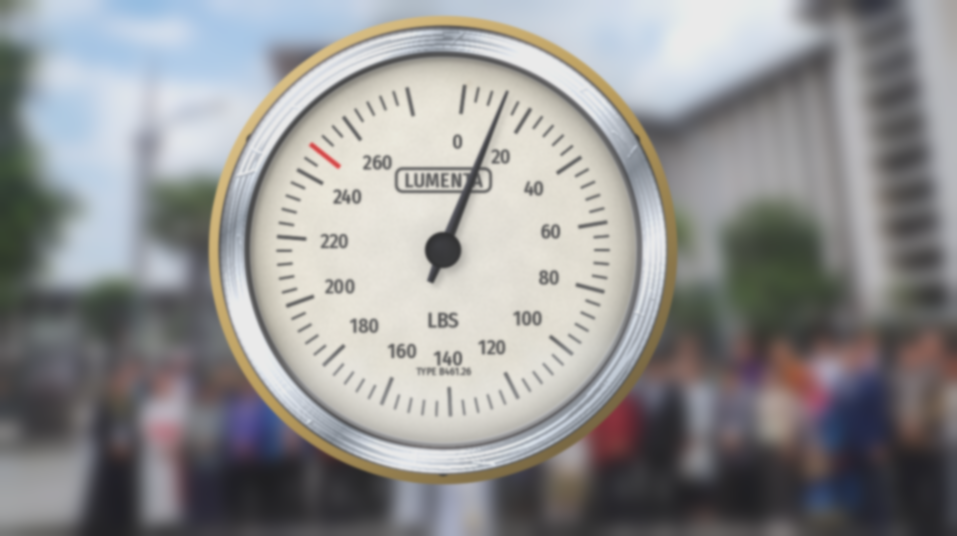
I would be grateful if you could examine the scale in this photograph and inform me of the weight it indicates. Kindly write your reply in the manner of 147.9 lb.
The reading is 12 lb
